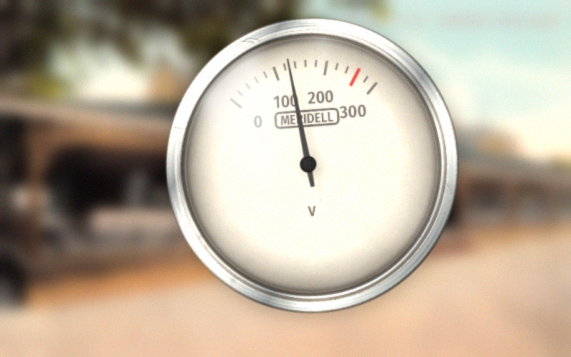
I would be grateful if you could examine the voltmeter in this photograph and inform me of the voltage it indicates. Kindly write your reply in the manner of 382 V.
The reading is 130 V
